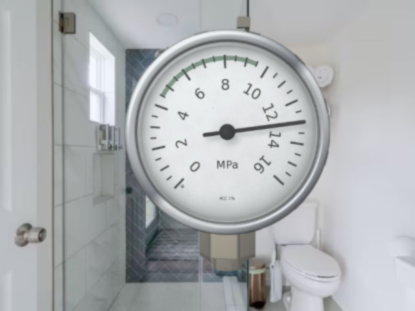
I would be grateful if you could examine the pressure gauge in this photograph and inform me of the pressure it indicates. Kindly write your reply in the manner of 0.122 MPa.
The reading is 13 MPa
